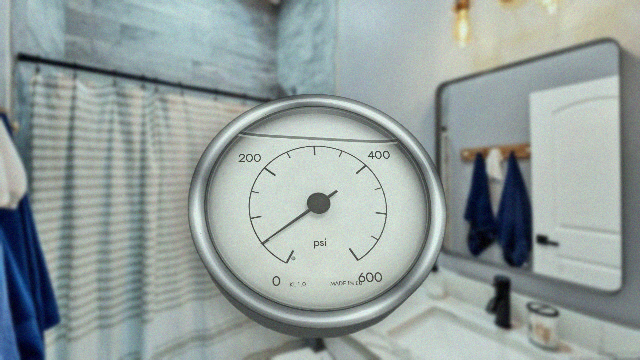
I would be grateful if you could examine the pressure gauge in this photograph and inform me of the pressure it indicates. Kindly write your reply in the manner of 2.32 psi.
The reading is 50 psi
